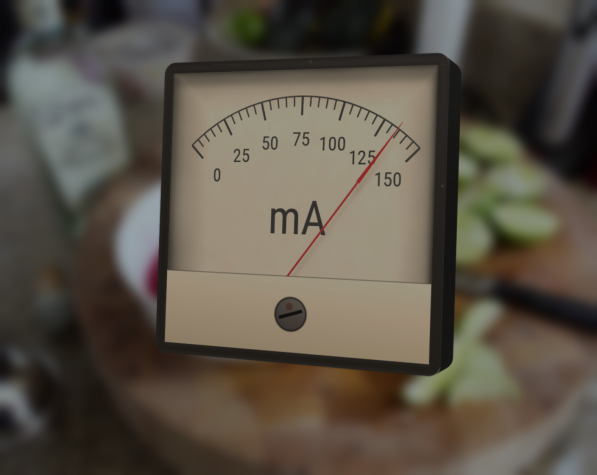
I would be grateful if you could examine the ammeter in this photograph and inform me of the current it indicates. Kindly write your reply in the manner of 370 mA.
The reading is 135 mA
